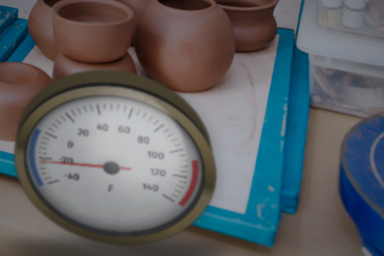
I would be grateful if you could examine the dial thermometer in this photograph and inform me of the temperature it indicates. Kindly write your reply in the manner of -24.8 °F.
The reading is -20 °F
